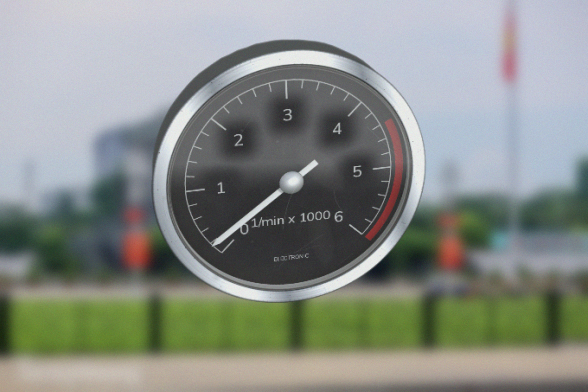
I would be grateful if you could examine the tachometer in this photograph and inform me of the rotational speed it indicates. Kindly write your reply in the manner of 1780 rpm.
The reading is 200 rpm
